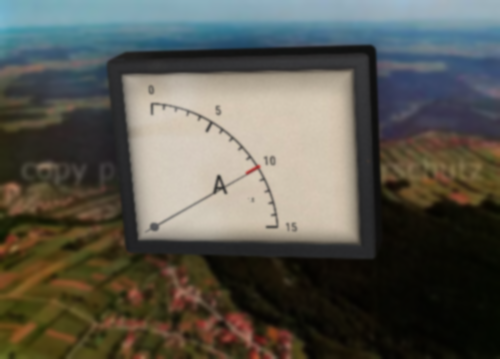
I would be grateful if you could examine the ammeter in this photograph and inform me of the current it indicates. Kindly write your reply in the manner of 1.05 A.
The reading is 10 A
